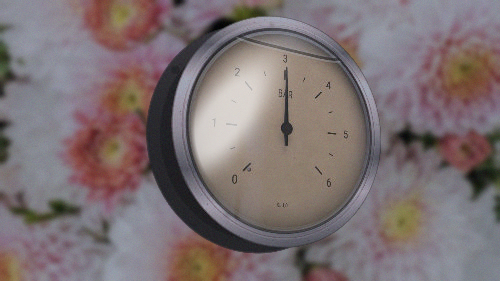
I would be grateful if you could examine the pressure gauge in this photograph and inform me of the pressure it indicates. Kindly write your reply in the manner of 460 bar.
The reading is 3 bar
